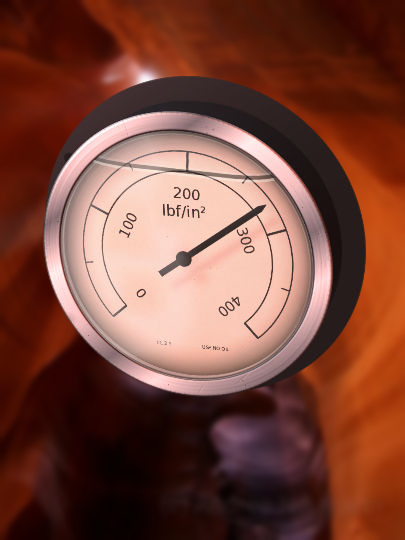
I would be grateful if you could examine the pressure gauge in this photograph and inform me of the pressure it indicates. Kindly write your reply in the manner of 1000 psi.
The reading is 275 psi
